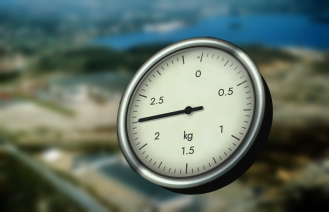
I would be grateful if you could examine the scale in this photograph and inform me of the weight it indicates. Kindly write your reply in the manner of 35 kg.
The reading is 2.25 kg
